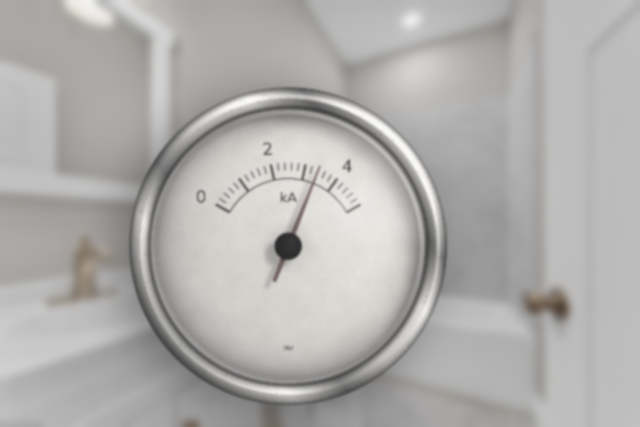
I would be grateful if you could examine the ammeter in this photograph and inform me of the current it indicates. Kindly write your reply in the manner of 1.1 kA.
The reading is 3.4 kA
